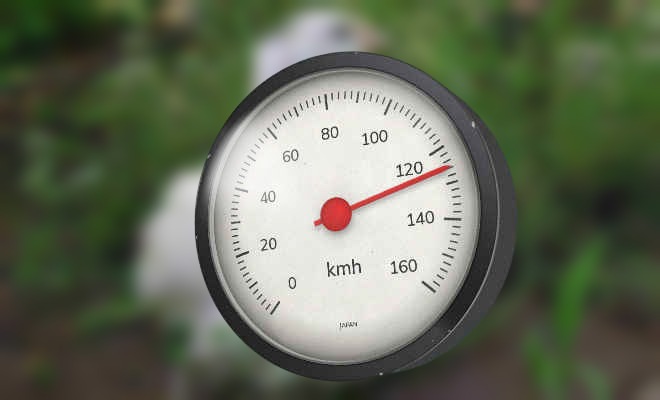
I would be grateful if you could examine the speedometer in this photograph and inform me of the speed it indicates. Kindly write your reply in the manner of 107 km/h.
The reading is 126 km/h
